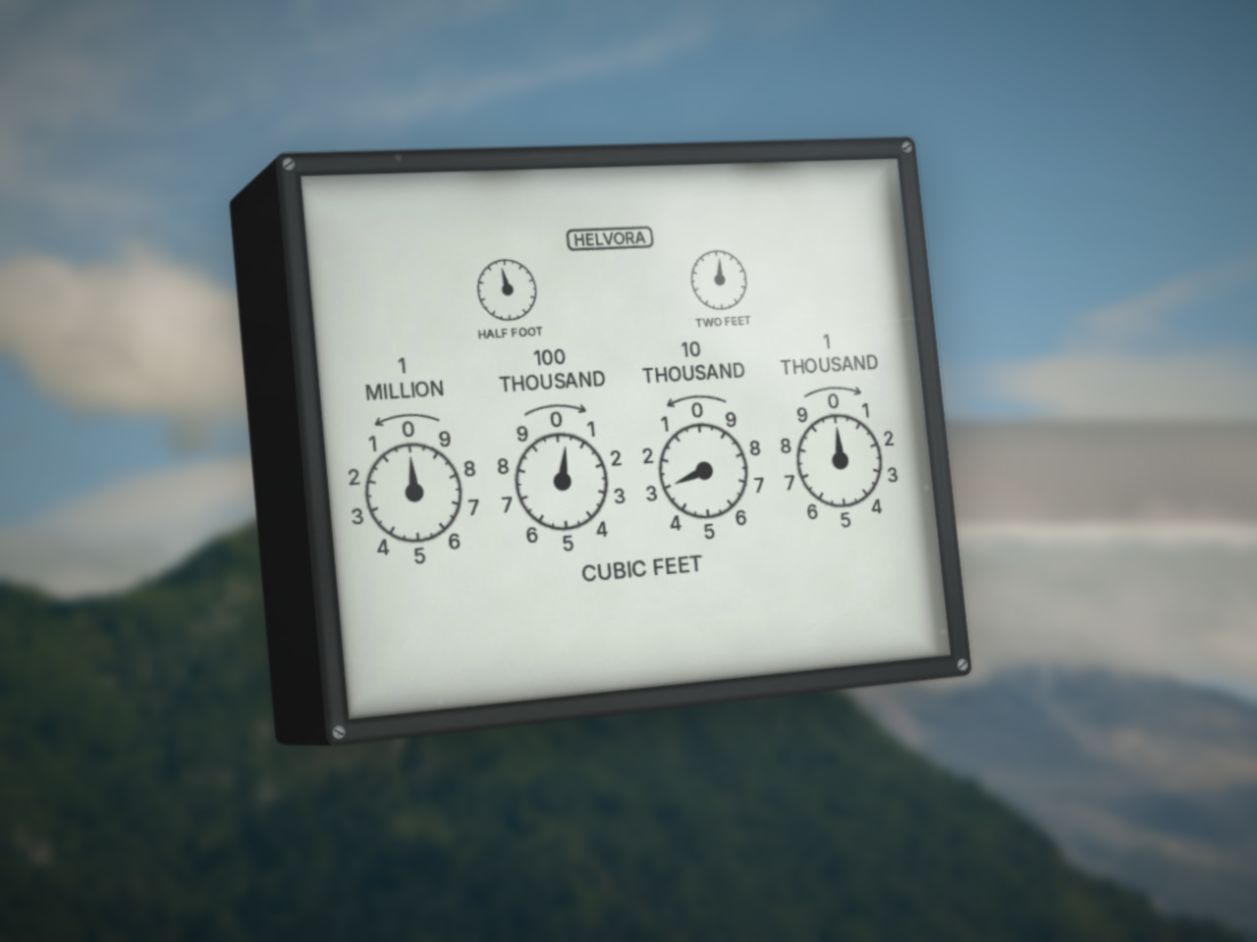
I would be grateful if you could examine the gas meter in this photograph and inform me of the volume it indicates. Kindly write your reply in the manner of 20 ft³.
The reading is 3000 ft³
